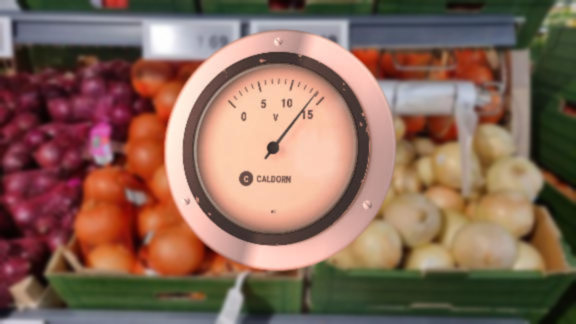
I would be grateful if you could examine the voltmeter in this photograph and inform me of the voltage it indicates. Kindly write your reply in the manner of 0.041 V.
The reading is 14 V
